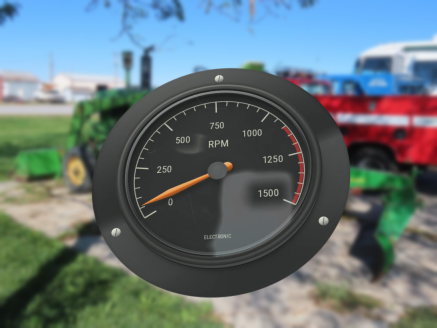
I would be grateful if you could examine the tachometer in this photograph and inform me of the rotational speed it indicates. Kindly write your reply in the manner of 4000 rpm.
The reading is 50 rpm
